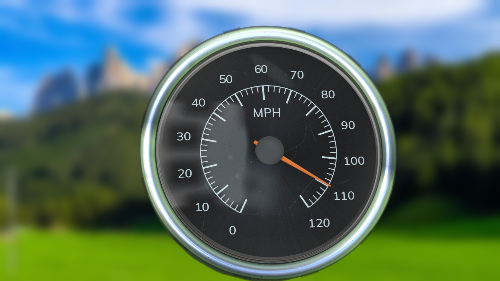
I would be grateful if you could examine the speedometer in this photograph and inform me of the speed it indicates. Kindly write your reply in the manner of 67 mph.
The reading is 110 mph
